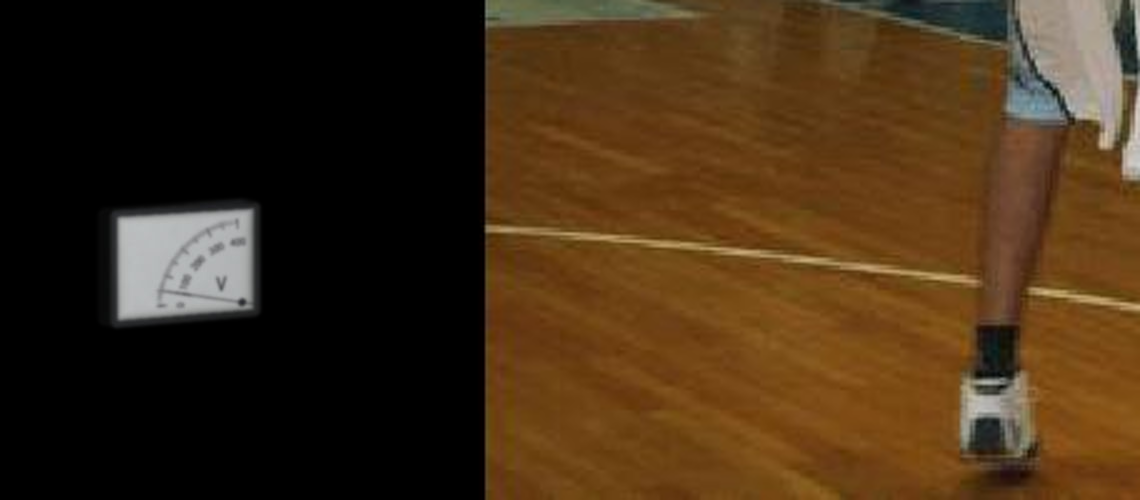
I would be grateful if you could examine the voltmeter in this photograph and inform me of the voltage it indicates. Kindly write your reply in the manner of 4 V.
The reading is 50 V
